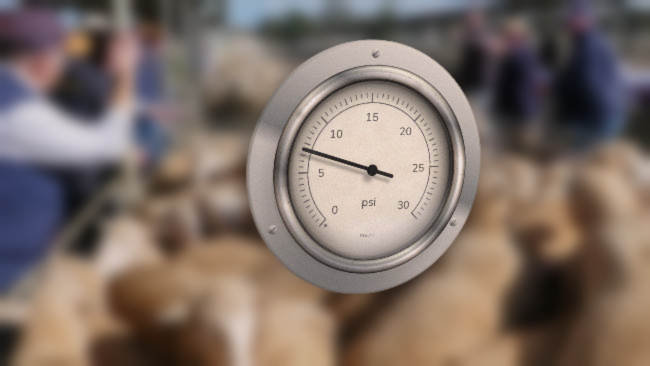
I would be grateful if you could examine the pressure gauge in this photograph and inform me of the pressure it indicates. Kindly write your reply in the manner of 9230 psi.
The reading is 7 psi
